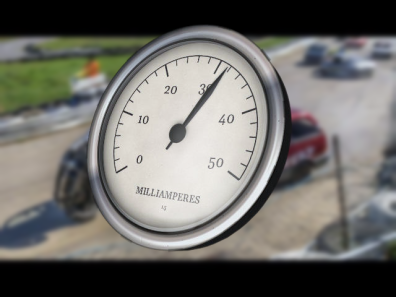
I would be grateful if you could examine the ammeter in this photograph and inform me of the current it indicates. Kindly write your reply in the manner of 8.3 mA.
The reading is 32 mA
